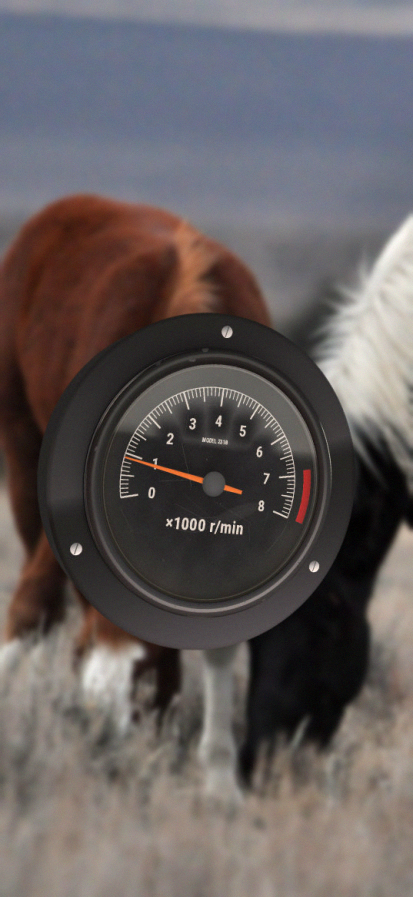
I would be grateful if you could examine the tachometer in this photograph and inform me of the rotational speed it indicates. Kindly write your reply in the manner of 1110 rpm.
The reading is 900 rpm
